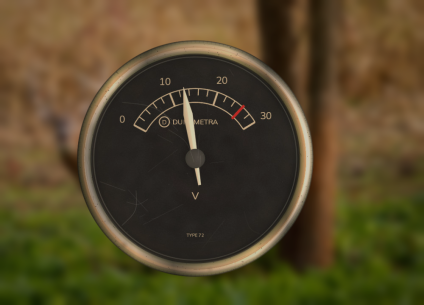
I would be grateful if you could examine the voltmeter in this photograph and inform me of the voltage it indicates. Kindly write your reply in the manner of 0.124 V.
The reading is 13 V
